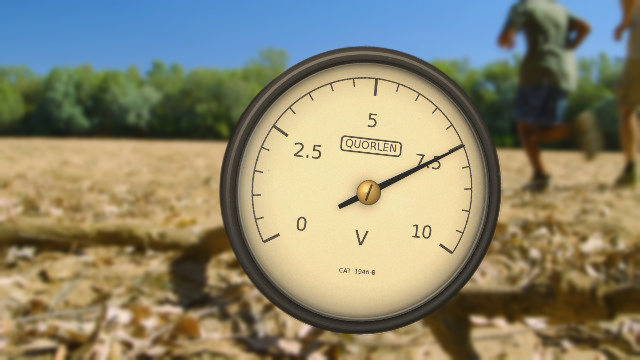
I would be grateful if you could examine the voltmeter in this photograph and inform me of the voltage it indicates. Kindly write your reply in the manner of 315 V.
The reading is 7.5 V
